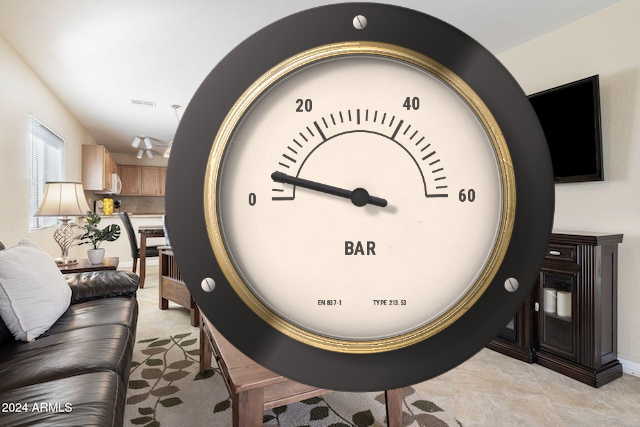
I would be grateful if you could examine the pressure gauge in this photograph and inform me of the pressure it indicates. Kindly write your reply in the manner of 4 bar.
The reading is 5 bar
